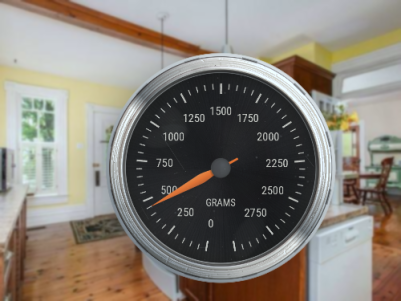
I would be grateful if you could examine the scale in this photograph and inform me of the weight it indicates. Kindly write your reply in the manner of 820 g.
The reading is 450 g
